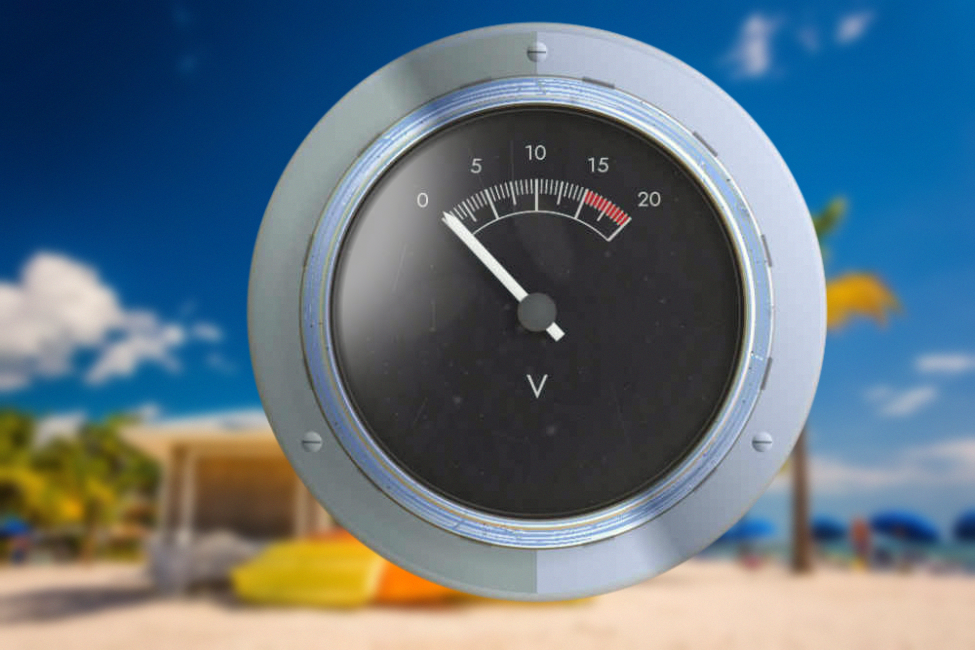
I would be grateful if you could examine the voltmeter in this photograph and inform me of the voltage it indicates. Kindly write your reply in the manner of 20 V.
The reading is 0.5 V
